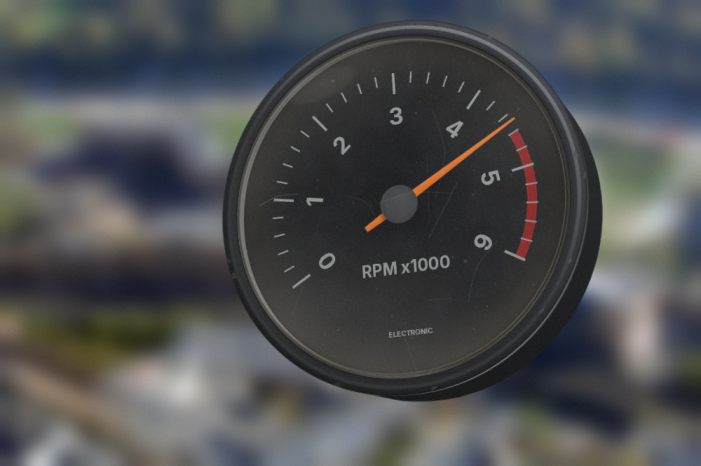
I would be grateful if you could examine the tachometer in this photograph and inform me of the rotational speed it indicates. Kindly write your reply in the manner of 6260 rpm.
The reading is 4500 rpm
